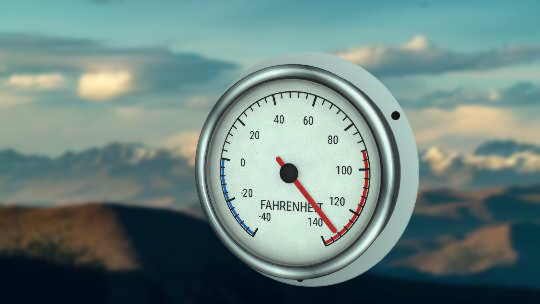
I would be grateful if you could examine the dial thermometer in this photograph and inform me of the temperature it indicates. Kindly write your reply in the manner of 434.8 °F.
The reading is 132 °F
